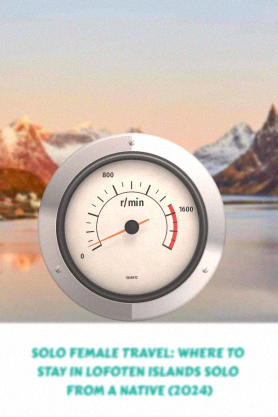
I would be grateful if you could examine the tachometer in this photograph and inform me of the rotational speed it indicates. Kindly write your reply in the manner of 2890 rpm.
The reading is 50 rpm
